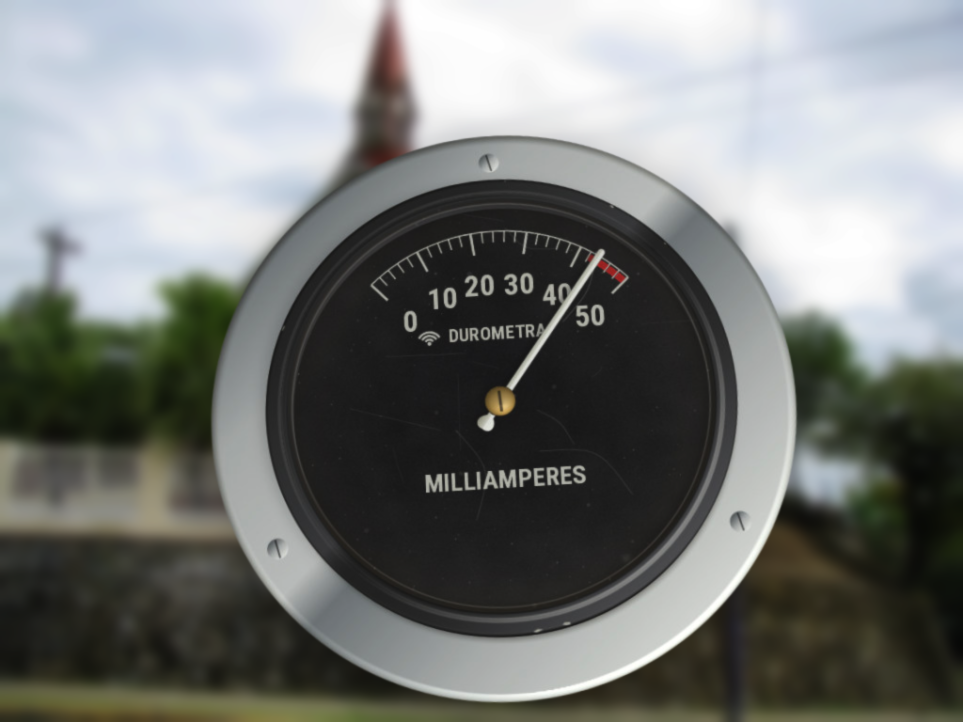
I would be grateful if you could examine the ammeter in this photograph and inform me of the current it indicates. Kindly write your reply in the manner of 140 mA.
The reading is 44 mA
